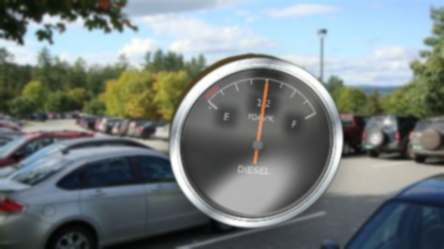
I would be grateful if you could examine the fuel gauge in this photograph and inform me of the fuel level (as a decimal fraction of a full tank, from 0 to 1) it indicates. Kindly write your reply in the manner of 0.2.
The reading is 0.5
